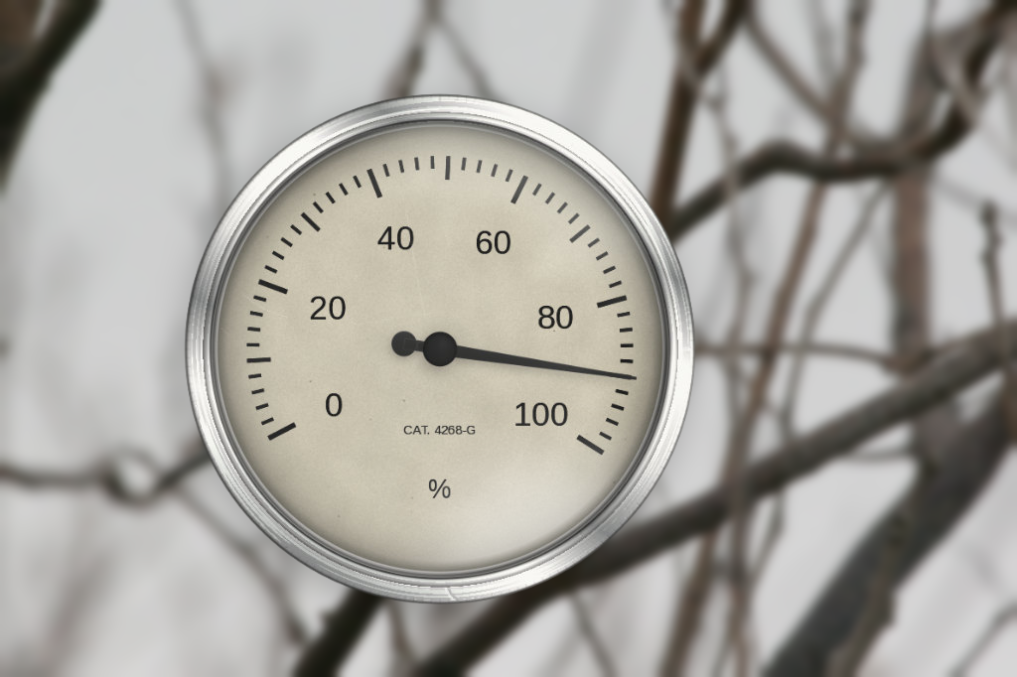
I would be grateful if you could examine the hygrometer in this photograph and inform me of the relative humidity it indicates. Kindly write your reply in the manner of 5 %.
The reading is 90 %
